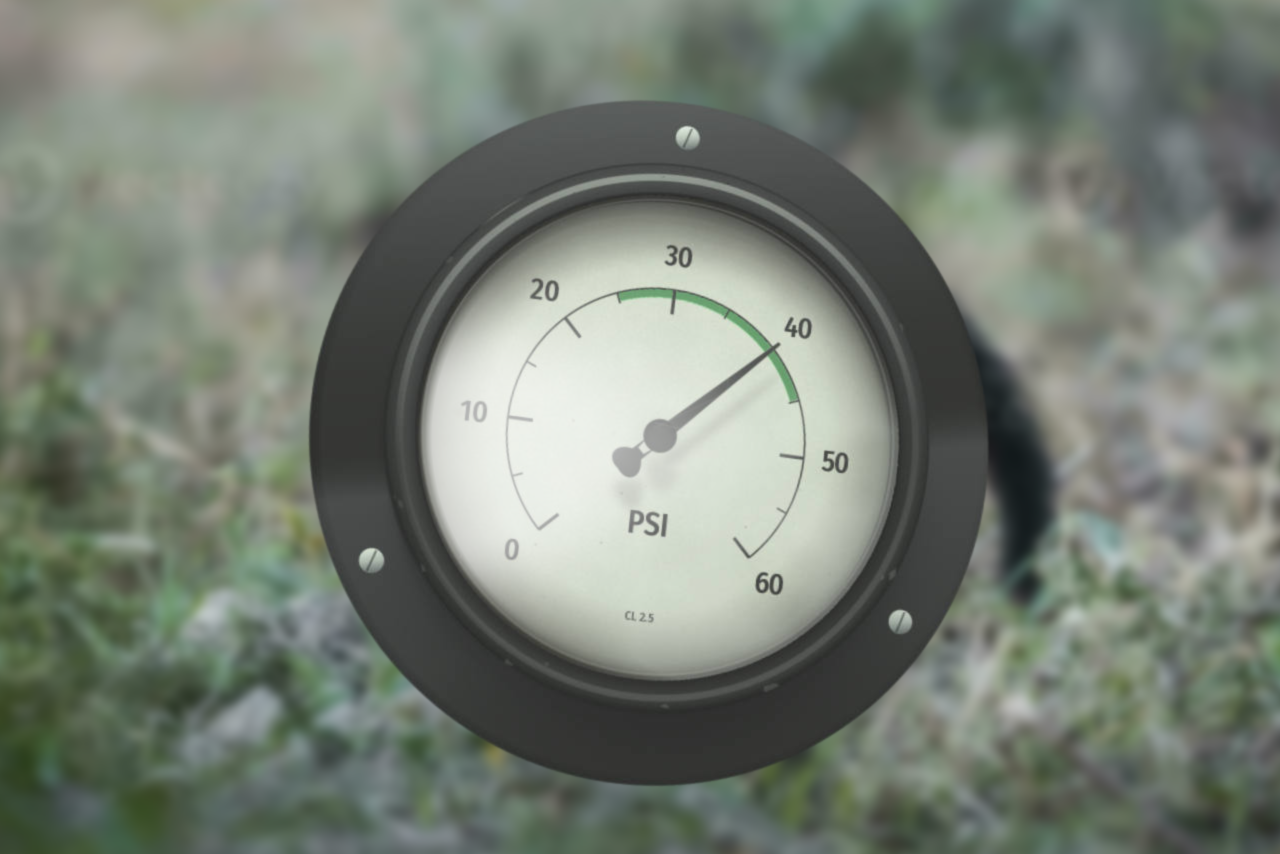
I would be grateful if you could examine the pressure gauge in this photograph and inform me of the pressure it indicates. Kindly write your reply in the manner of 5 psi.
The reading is 40 psi
